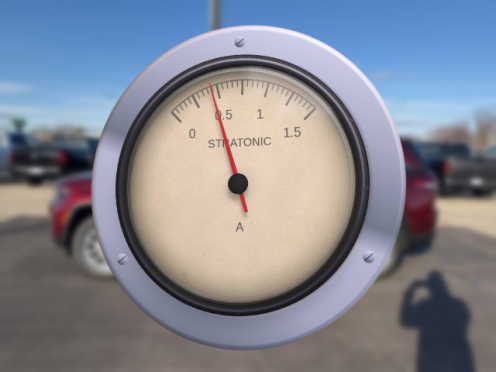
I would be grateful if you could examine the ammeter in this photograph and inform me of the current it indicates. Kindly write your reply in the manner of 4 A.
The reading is 0.45 A
